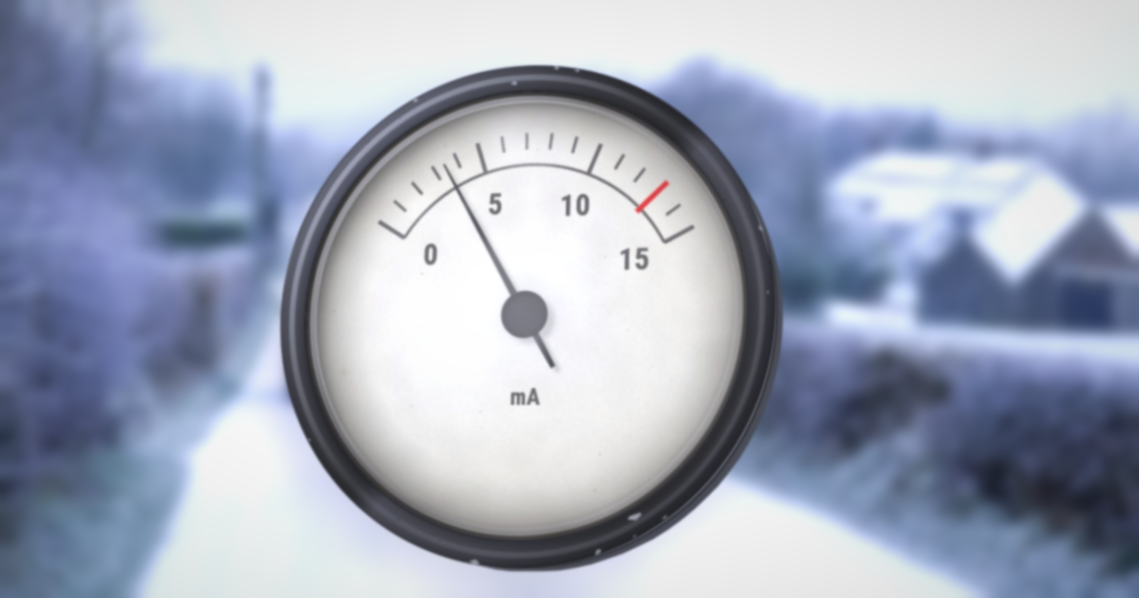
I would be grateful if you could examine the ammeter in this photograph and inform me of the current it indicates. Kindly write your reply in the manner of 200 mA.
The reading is 3.5 mA
